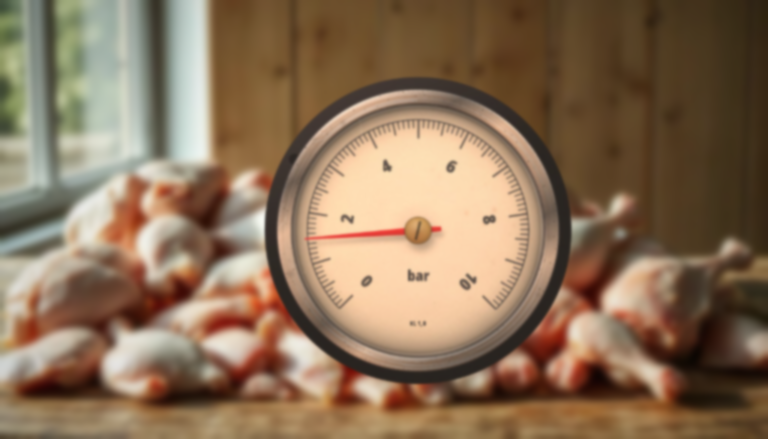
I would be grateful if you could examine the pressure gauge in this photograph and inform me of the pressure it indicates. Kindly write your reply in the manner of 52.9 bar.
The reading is 1.5 bar
